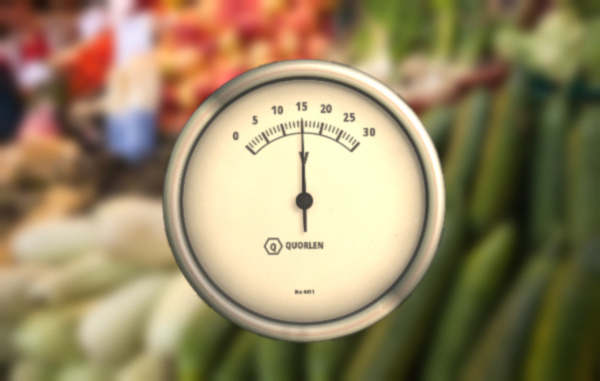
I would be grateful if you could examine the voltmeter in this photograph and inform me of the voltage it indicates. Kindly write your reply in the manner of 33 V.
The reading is 15 V
